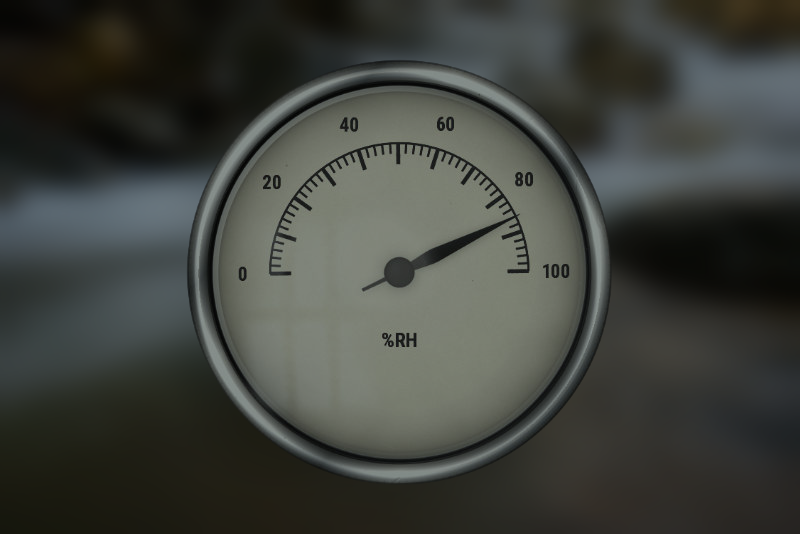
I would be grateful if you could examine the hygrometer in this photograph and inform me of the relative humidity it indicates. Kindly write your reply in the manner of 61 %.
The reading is 86 %
